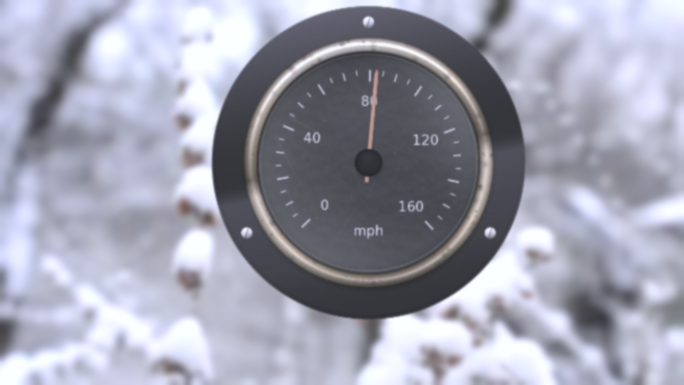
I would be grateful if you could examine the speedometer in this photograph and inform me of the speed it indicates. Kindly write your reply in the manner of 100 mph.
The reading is 82.5 mph
